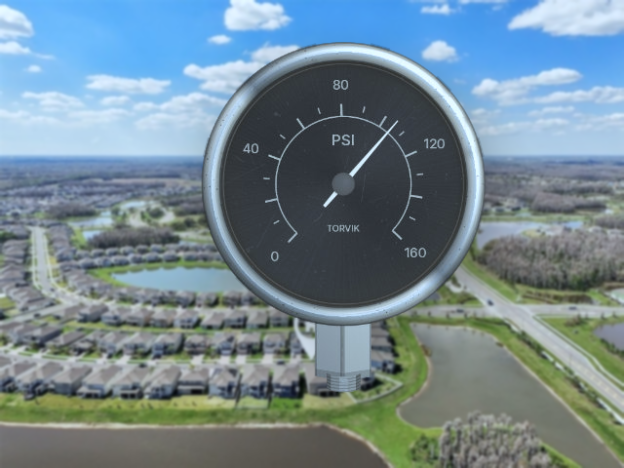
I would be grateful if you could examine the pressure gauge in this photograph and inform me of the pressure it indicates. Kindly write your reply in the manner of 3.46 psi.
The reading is 105 psi
